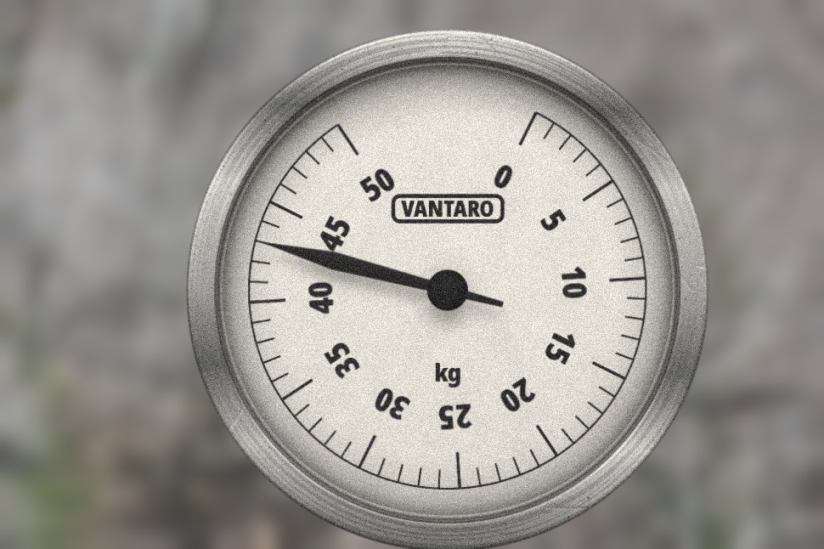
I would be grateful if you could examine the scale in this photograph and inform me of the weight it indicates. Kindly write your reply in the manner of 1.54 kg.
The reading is 43 kg
